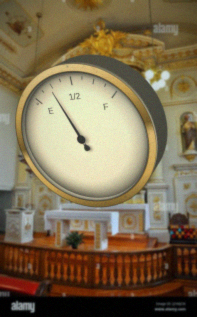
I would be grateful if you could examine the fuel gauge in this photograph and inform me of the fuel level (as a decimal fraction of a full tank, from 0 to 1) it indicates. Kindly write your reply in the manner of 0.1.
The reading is 0.25
